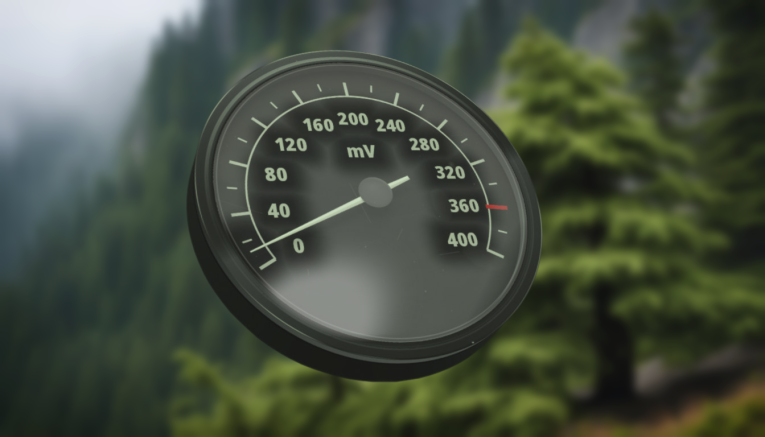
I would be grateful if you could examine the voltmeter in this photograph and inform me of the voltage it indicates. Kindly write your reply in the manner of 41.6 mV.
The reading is 10 mV
